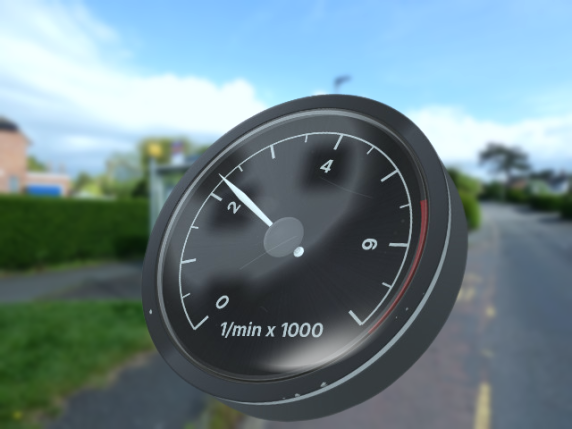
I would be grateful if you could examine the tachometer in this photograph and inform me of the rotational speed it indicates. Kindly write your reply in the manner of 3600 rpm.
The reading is 2250 rpm
